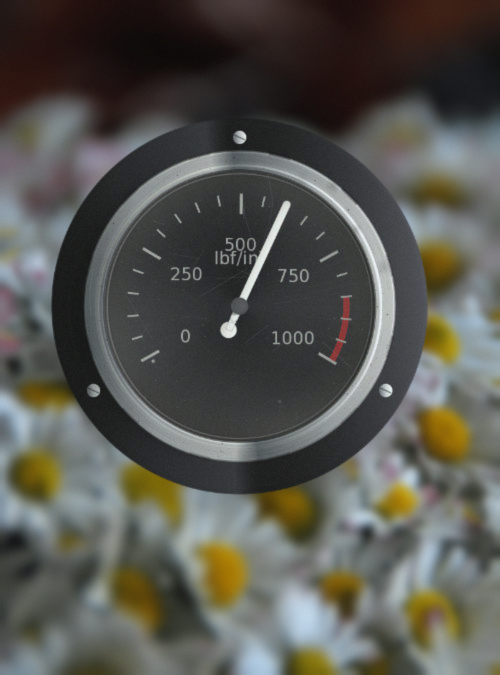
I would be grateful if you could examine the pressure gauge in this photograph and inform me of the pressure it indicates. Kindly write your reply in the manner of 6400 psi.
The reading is 600 psi
